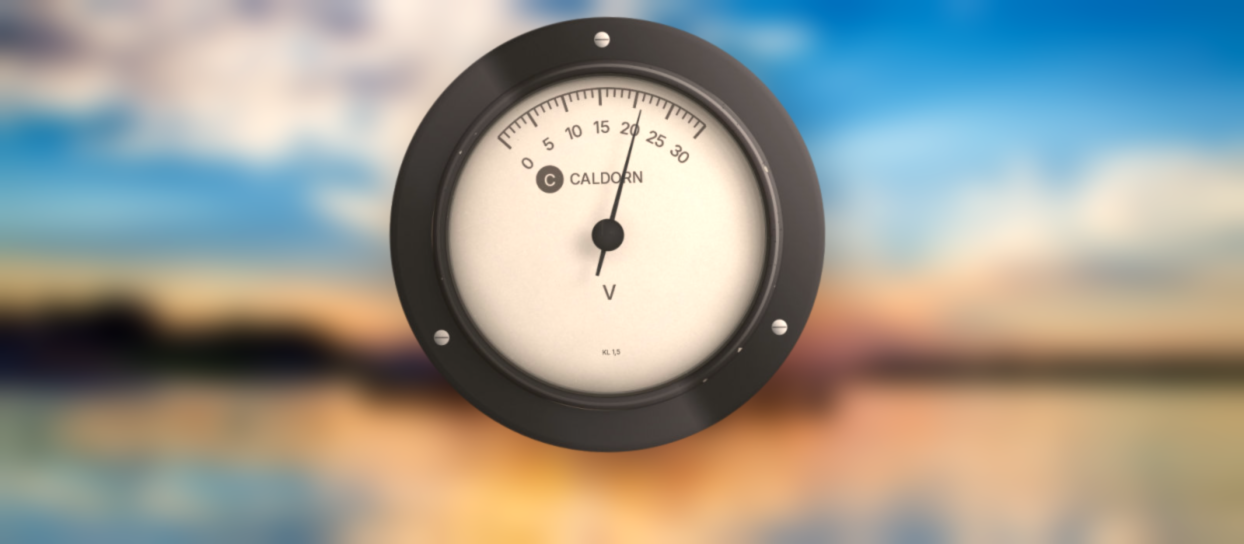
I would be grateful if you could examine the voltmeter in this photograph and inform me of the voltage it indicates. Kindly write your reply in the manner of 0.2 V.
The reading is 21 V
